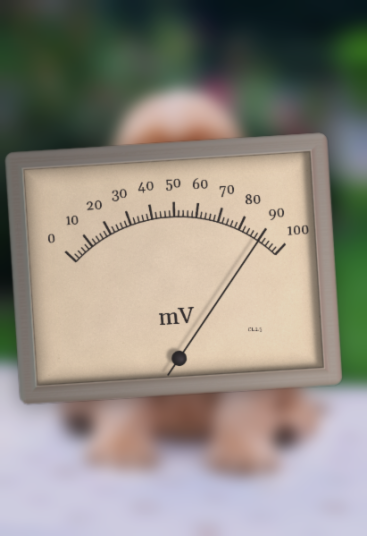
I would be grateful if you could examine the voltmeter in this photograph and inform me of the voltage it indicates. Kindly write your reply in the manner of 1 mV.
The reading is 90 mV
